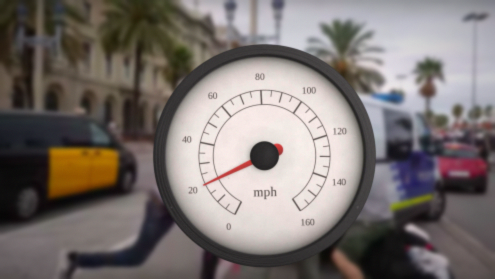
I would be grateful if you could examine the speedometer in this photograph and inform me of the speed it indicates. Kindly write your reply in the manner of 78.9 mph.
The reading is 20 mph
